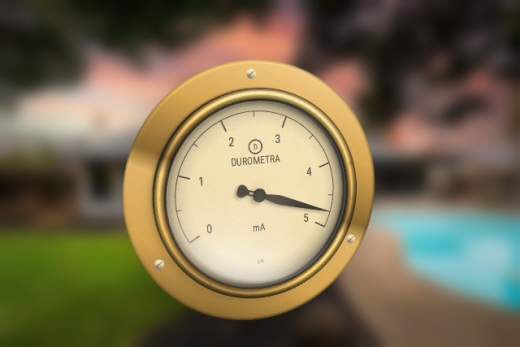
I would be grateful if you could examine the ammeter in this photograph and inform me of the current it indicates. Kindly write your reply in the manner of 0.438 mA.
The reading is 4.75 mA
